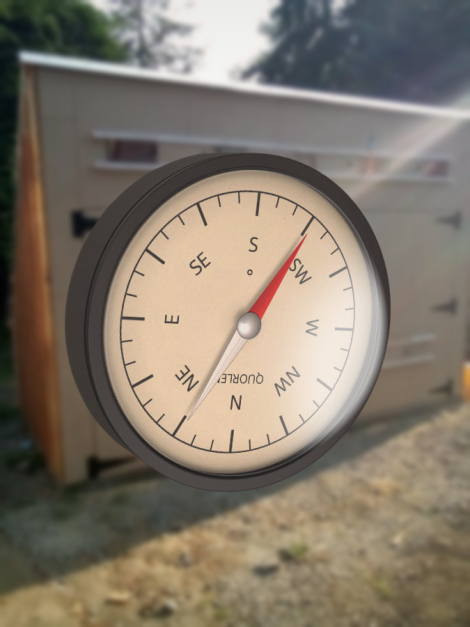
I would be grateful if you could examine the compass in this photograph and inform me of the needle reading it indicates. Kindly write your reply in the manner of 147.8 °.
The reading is 210 °
